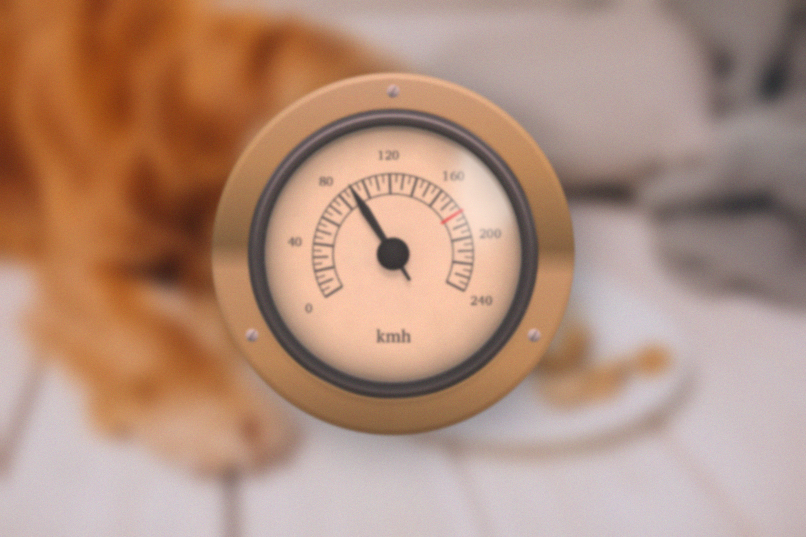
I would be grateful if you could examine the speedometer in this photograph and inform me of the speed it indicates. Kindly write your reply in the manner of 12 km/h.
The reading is 90 km/h
